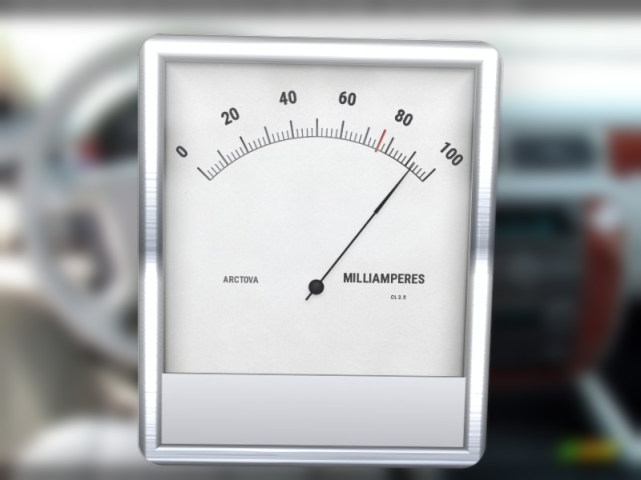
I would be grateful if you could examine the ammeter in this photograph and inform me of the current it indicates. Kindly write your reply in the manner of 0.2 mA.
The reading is 92 mA
